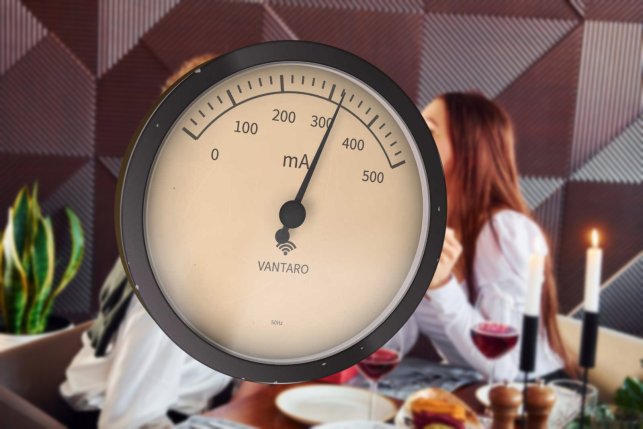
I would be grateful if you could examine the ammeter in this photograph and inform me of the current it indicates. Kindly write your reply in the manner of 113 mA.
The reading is 320 mA
